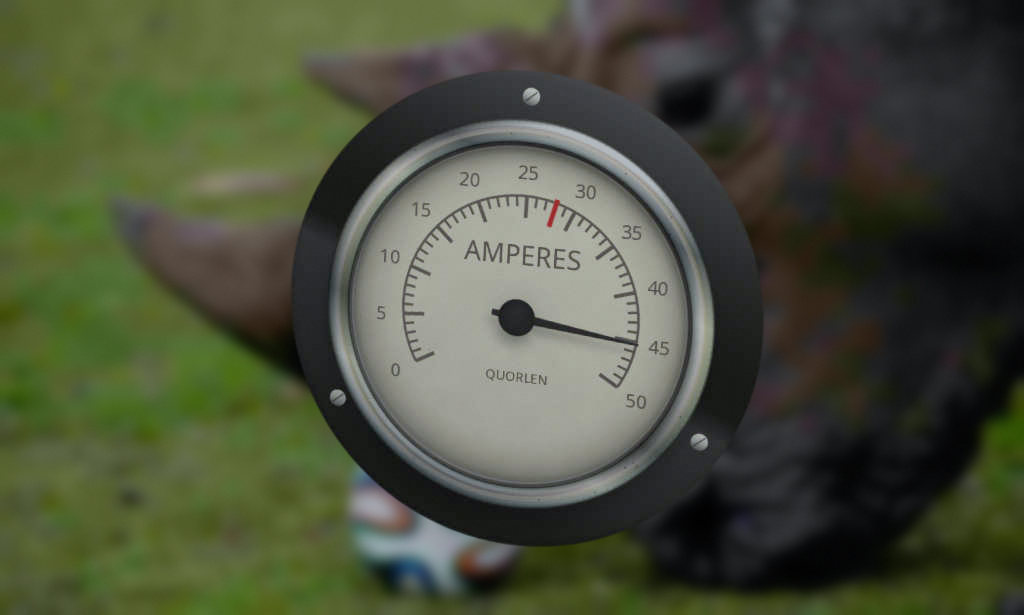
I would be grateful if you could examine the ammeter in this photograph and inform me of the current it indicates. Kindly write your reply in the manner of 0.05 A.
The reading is 45 A
